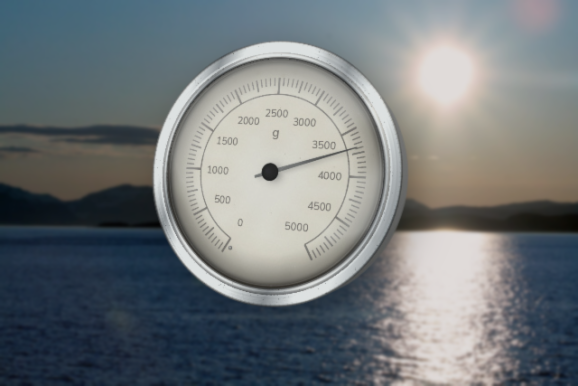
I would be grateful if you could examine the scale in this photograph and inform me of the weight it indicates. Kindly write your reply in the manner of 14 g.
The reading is 3700 g
